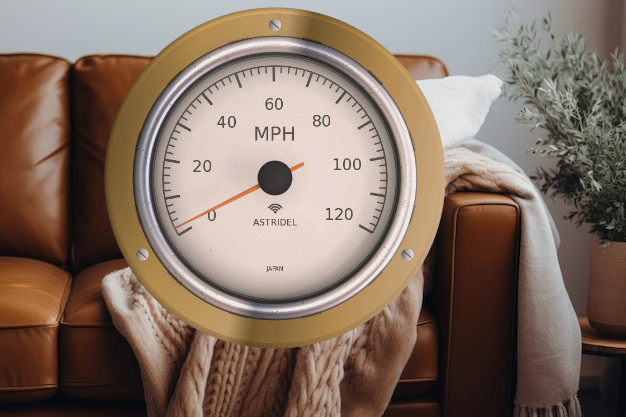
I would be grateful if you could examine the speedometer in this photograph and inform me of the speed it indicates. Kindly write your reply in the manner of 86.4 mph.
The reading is 2 mph
